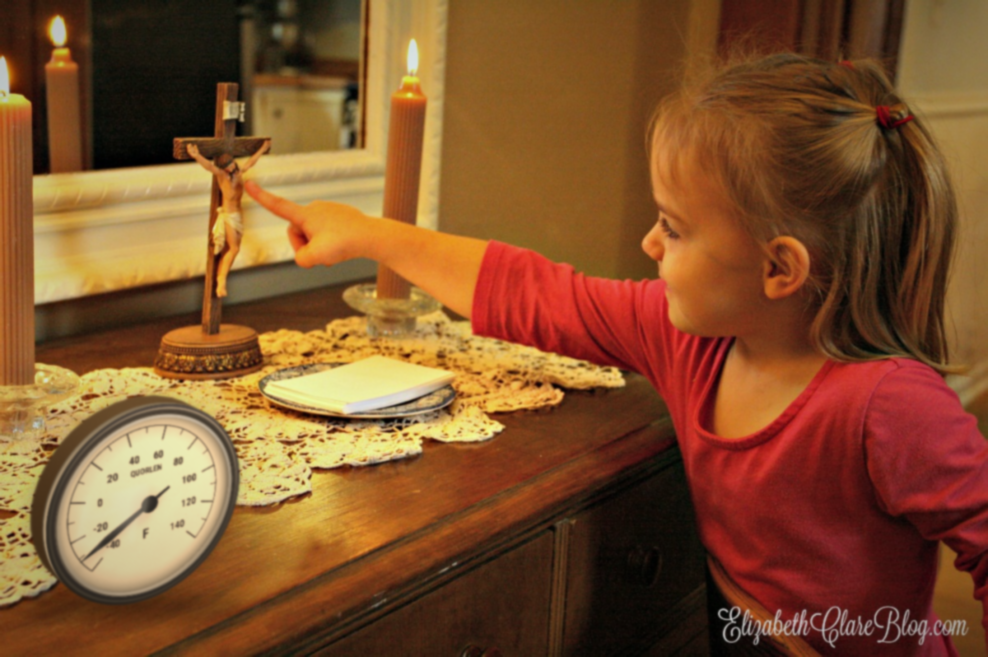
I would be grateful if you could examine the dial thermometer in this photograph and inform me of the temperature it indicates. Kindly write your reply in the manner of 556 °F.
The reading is -30 °F
